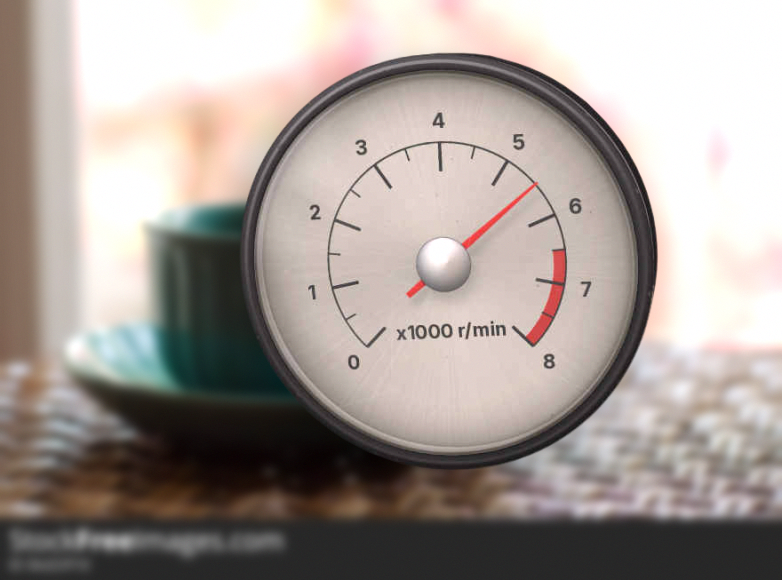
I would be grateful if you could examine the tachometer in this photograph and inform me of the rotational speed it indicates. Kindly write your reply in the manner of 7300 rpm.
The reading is 5500 rpm
